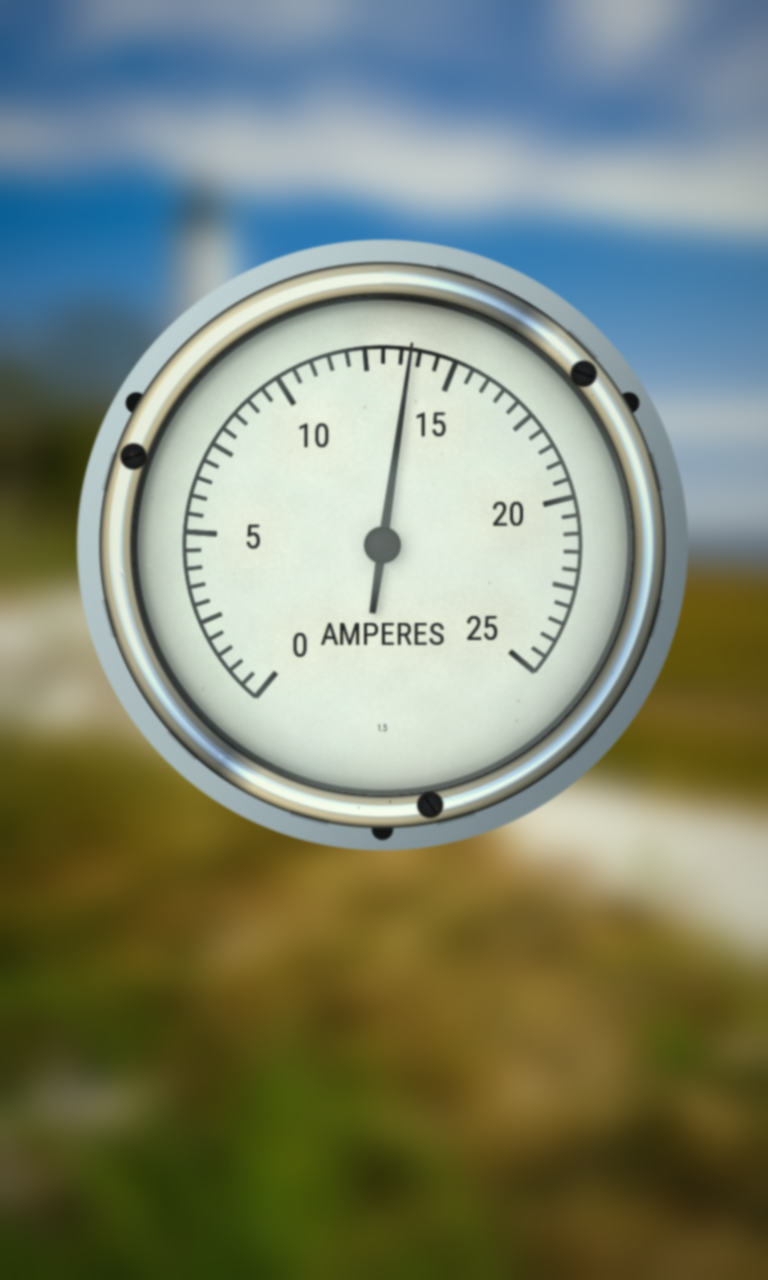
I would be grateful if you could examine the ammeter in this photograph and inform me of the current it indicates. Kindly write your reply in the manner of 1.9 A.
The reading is 13.75 A
